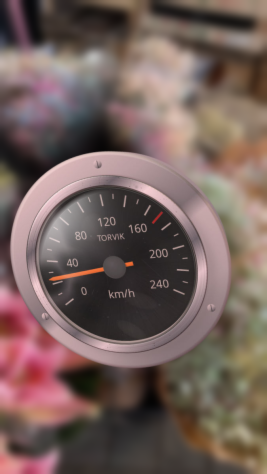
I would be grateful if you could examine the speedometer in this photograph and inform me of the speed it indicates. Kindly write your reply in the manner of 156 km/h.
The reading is 25 km/h
